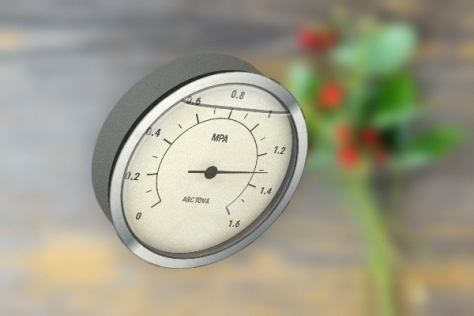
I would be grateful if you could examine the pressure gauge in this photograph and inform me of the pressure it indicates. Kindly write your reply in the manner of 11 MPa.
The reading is 1.3 MPa
